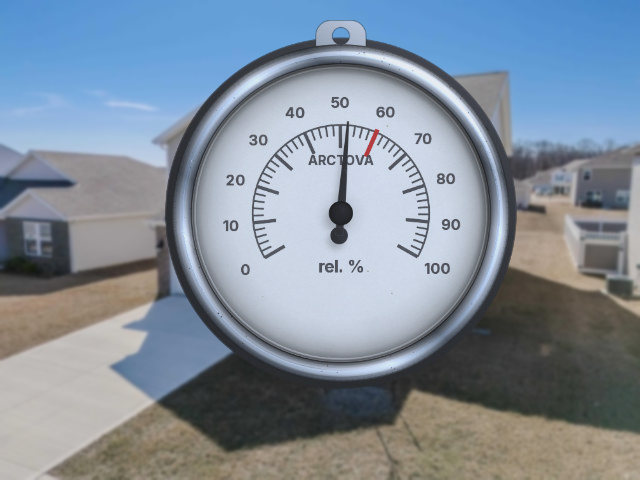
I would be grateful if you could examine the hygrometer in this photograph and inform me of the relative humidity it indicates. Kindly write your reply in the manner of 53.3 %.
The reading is 52 %
